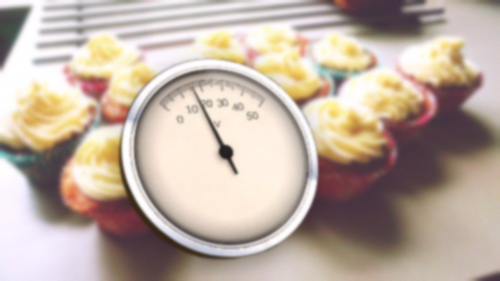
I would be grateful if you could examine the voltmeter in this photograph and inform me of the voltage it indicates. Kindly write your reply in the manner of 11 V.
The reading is 15 V
